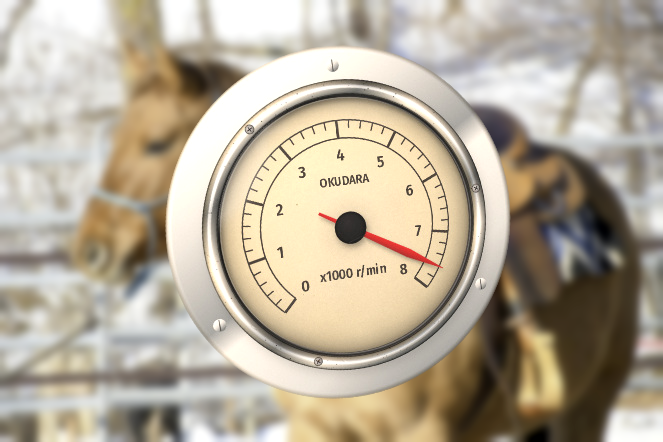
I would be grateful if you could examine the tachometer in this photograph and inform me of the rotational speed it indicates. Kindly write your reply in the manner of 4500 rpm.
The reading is 7600 rpm
